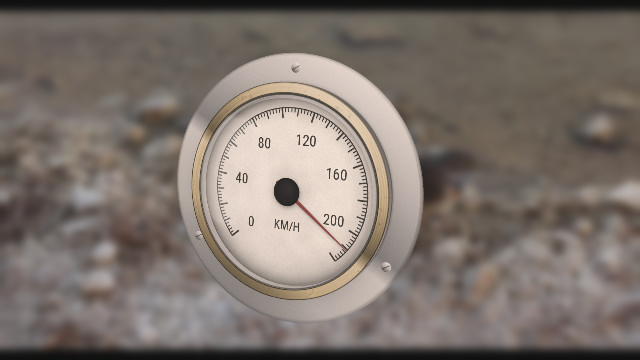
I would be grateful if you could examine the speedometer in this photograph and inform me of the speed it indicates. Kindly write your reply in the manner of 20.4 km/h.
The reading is 210 km/h
